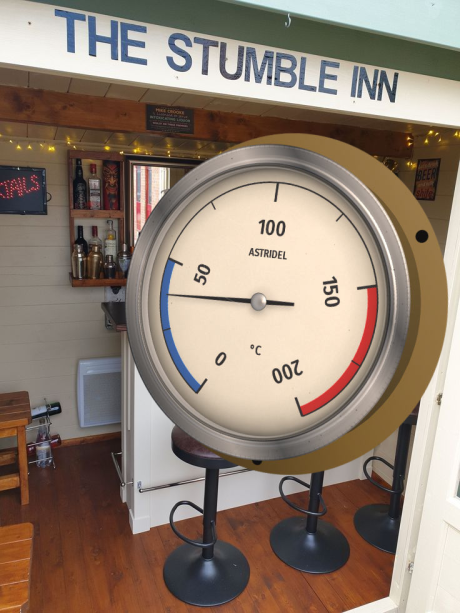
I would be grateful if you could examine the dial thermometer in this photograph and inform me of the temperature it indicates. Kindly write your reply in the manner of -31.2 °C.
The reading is 37.5 °C
